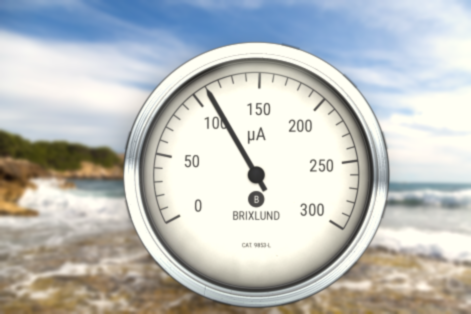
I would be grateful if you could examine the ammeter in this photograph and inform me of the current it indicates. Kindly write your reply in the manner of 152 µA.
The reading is 110 µA
